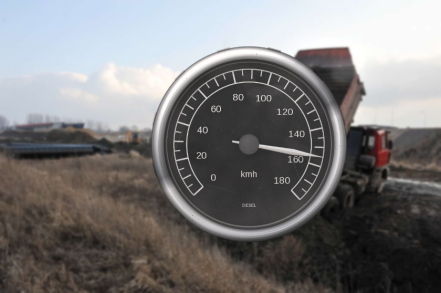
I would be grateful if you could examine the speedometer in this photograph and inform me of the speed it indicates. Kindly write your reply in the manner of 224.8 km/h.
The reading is 155 km/h
